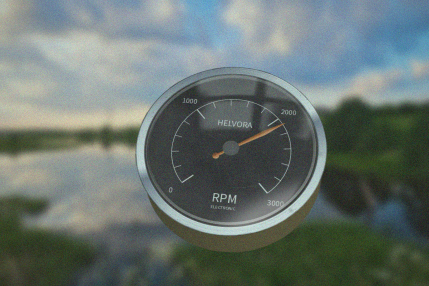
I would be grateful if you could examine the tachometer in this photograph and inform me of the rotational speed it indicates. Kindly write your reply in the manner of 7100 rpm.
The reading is 2100 rpm
